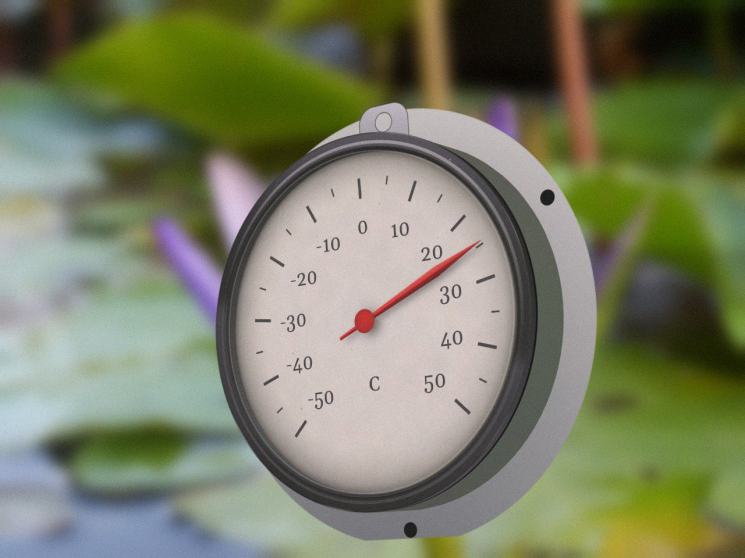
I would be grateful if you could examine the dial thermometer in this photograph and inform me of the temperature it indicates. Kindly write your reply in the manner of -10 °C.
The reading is 25 °C
